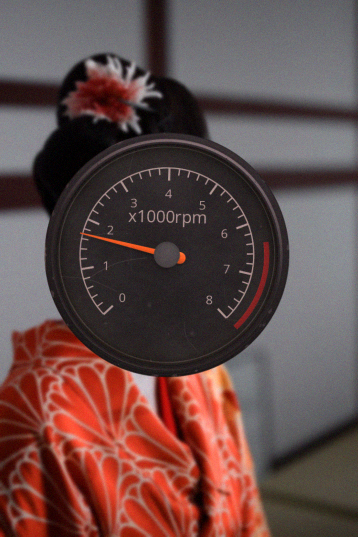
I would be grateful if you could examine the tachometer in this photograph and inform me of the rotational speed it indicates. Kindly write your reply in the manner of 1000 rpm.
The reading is 1700 rpm
